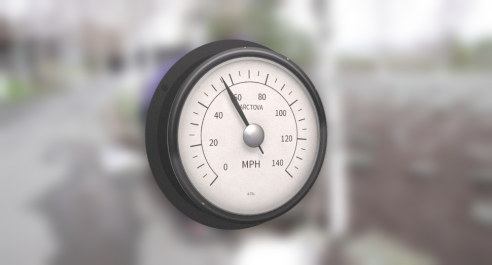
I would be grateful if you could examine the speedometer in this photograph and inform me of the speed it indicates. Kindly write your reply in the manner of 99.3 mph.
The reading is 55 mph
